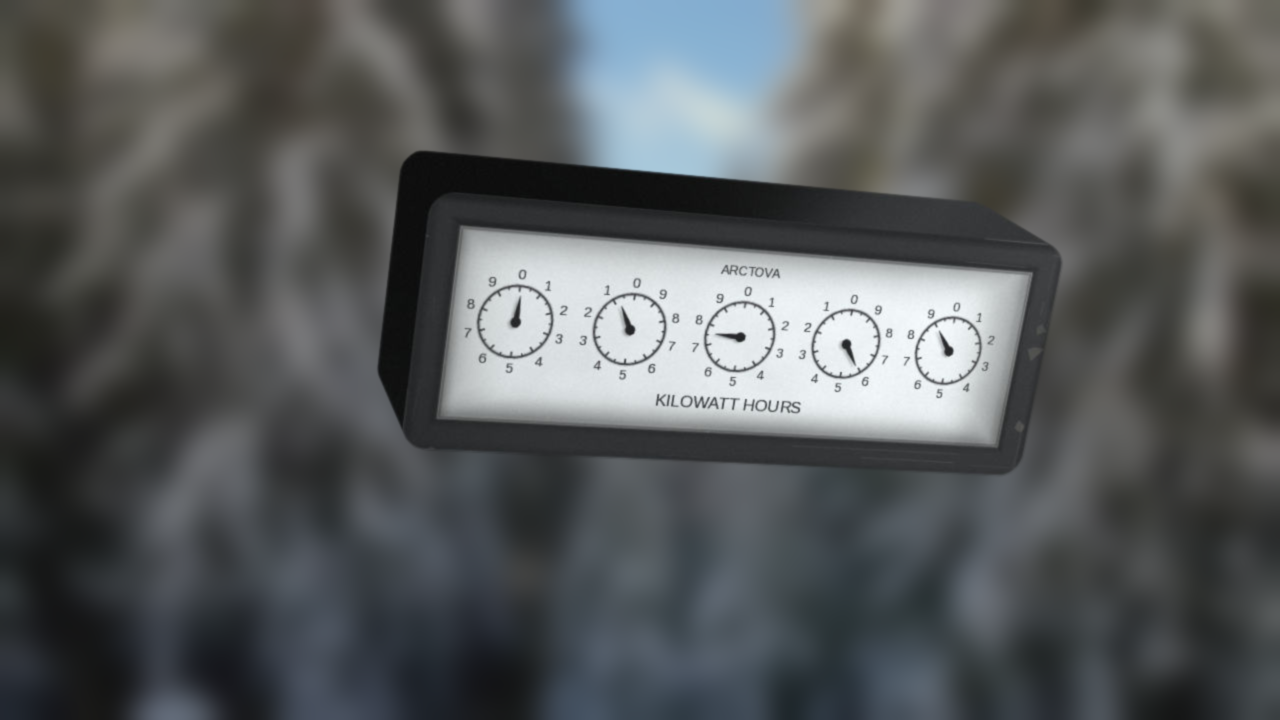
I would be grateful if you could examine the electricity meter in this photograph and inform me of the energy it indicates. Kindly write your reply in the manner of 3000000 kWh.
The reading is 759 kWh
